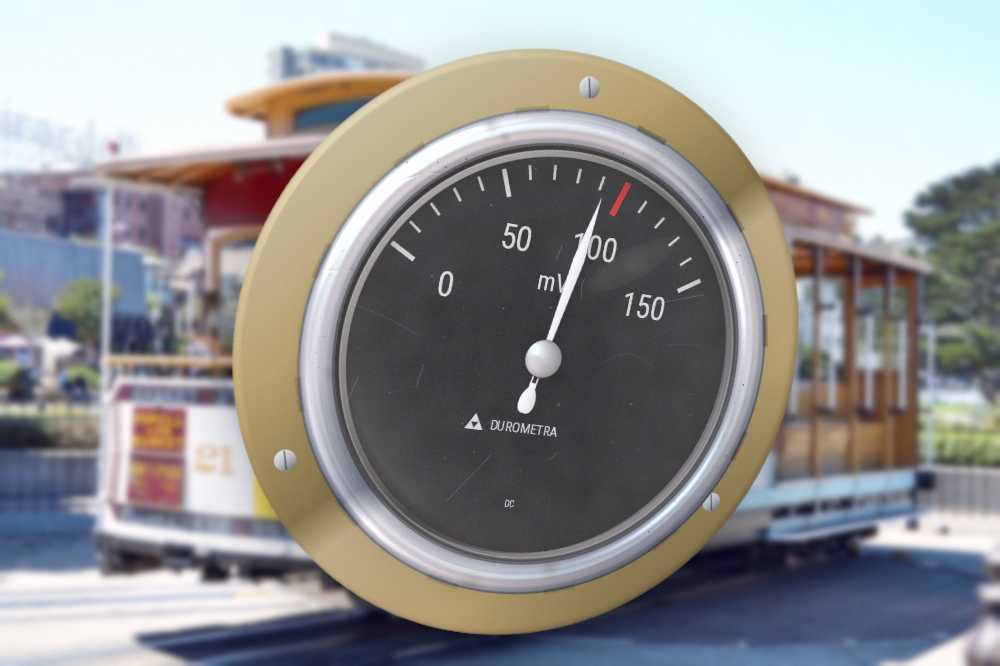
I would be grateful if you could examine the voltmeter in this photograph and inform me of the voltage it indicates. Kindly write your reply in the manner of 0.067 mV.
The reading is 90 mV
